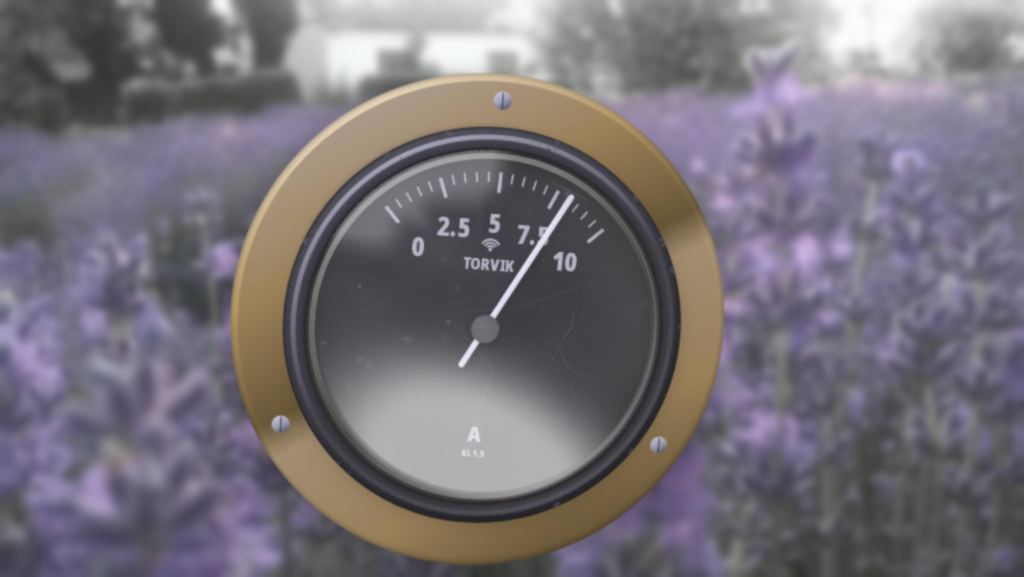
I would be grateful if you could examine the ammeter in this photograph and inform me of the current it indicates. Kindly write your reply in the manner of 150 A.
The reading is 8 A
